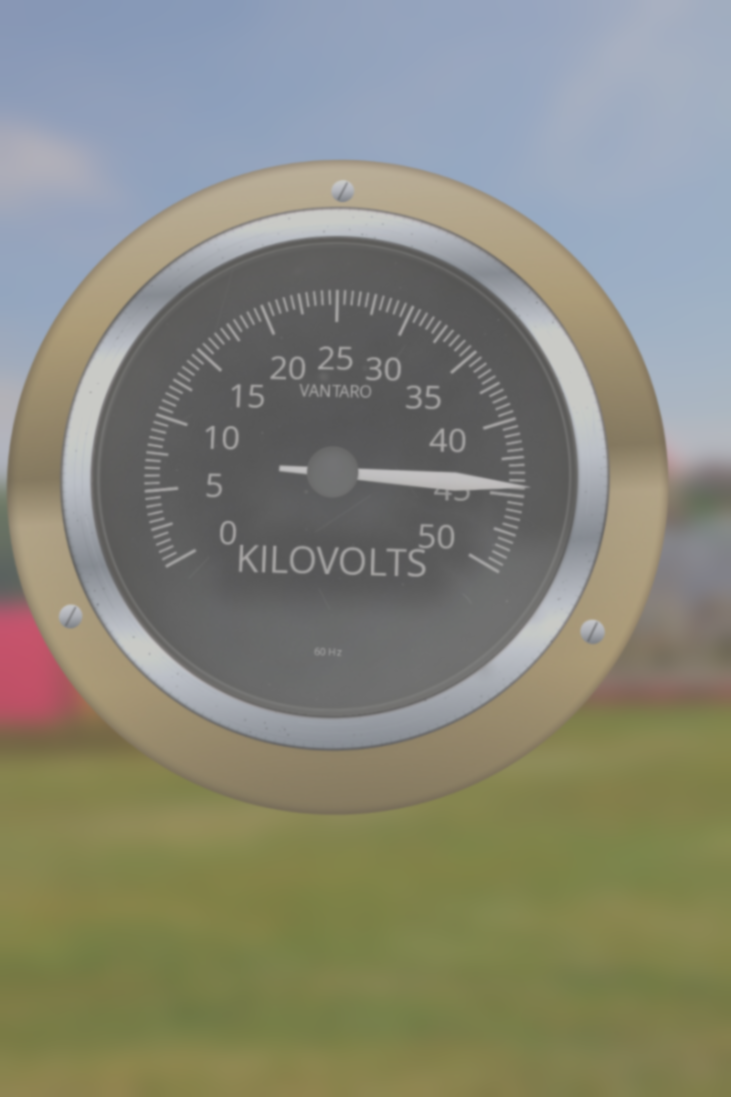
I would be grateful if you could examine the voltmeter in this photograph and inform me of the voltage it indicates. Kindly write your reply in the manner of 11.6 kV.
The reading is 44.5 kV
